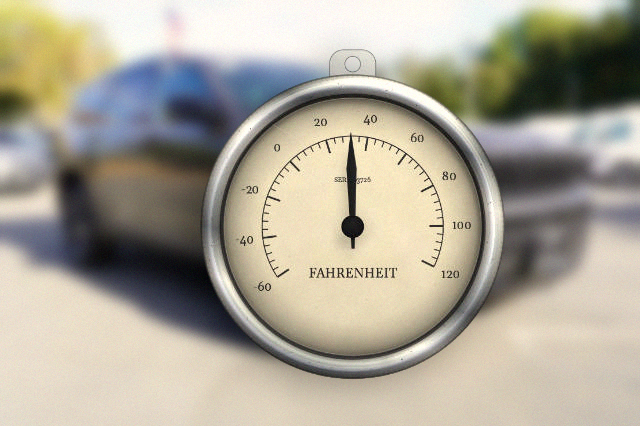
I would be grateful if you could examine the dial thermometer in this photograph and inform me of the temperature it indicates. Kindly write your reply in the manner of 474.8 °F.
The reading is 32 °F
